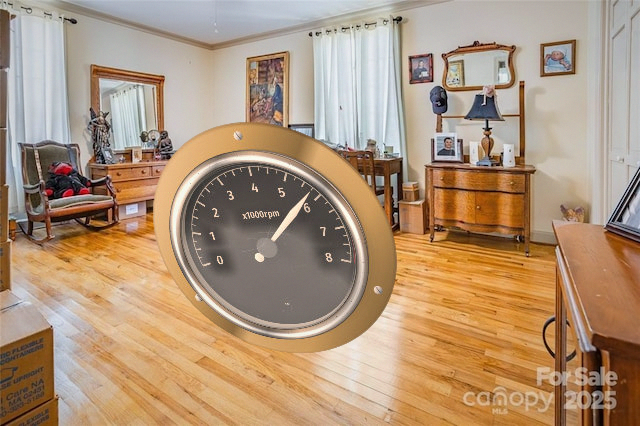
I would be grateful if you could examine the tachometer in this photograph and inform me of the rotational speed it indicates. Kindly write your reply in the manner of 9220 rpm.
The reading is 5750 rpm
